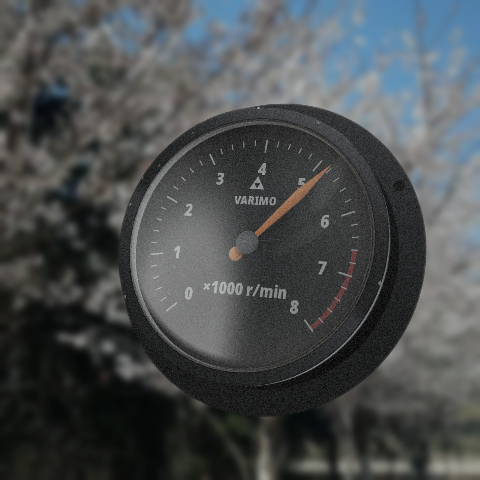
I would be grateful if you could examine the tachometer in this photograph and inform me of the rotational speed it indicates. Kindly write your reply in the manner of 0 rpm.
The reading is 5200 rpm
